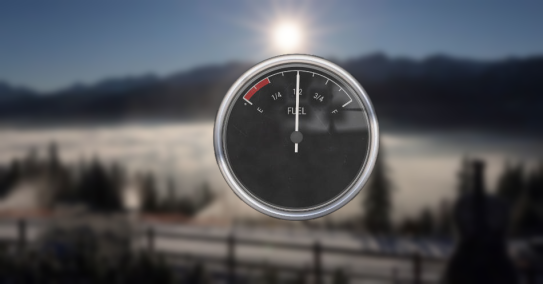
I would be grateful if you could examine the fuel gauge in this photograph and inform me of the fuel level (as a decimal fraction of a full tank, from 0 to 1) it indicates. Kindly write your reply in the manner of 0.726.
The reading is 0.5
